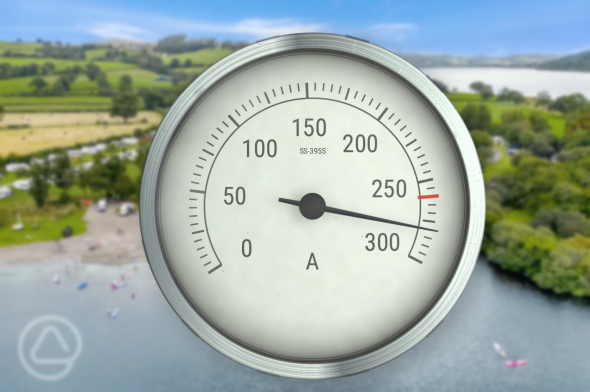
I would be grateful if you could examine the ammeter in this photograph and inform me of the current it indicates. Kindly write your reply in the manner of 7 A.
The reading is 280 A
